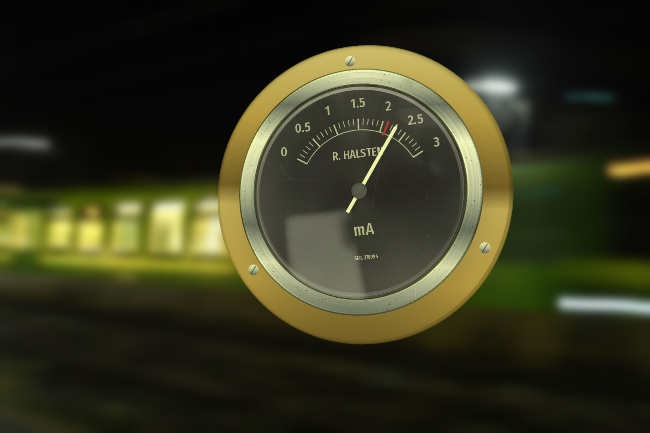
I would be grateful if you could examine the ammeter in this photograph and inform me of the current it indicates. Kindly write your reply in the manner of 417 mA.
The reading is 2.3 mA
